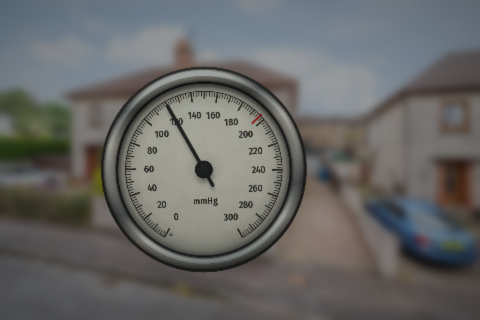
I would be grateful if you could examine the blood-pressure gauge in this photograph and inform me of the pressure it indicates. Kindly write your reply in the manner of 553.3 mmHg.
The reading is 120 mmHg
